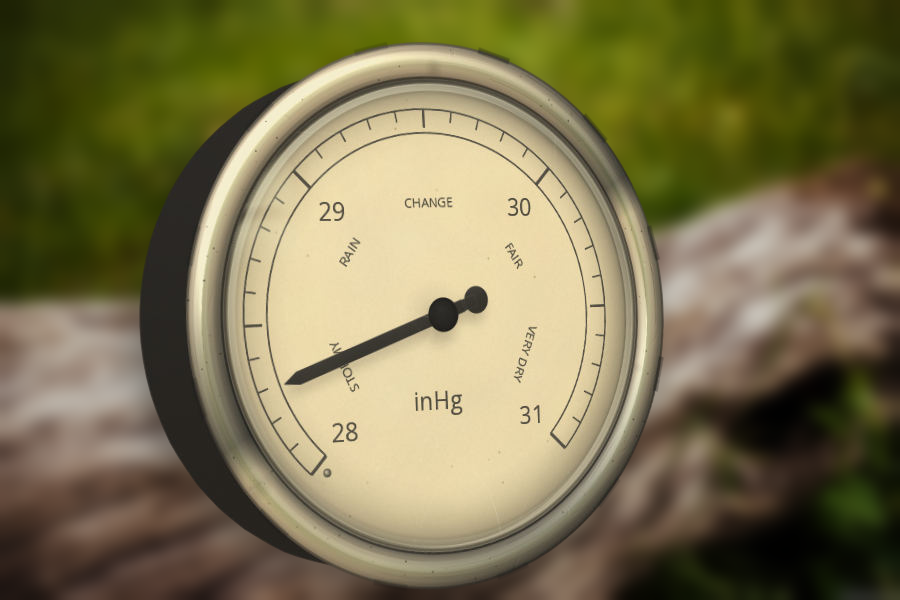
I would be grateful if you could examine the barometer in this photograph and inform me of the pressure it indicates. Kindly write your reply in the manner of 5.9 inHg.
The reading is 28.3 inHg
